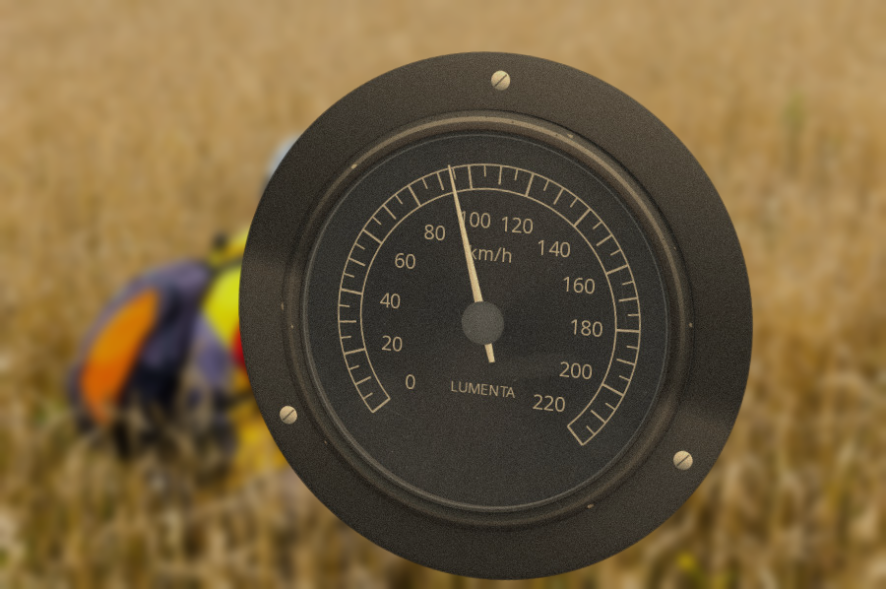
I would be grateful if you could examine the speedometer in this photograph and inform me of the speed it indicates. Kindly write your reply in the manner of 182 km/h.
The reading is 95 km/h
